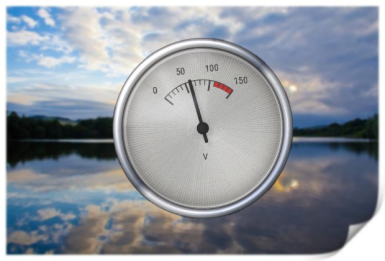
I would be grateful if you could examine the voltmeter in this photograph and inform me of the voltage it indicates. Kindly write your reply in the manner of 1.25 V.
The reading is 60 V
